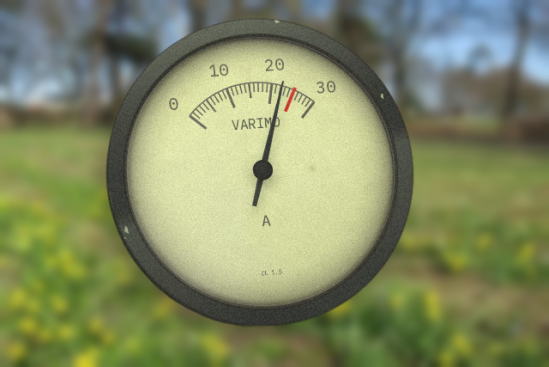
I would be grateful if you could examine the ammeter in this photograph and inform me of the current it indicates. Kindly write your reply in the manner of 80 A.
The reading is 22 A
